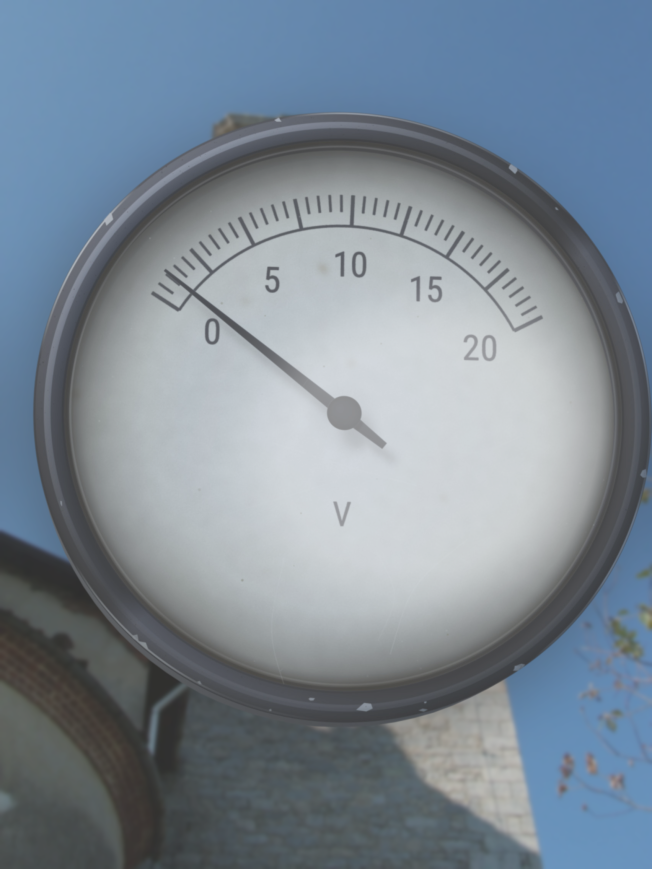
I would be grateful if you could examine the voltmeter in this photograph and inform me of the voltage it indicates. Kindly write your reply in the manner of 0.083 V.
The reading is 1 V
